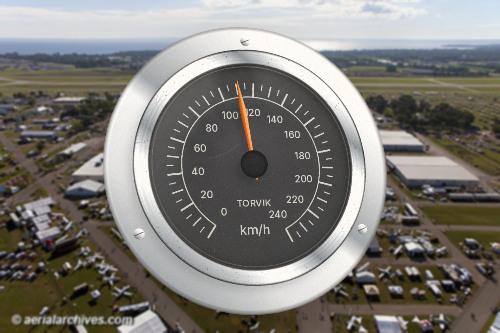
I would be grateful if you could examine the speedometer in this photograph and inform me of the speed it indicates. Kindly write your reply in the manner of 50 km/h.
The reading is 110 km/h
